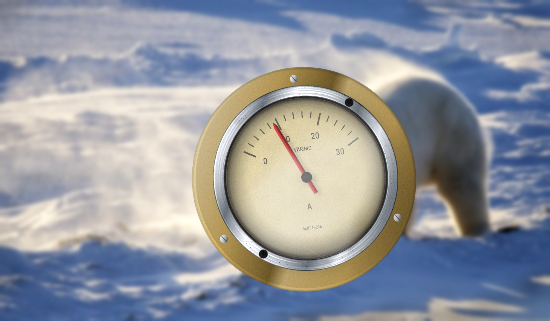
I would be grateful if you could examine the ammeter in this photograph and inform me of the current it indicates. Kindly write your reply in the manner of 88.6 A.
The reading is 9 A
